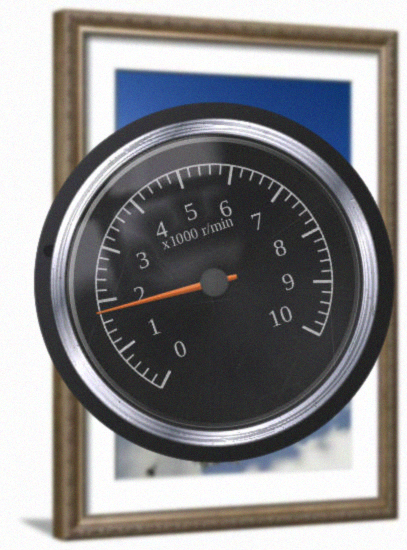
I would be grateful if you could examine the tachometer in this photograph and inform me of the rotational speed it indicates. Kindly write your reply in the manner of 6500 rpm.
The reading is 1800 rpm
